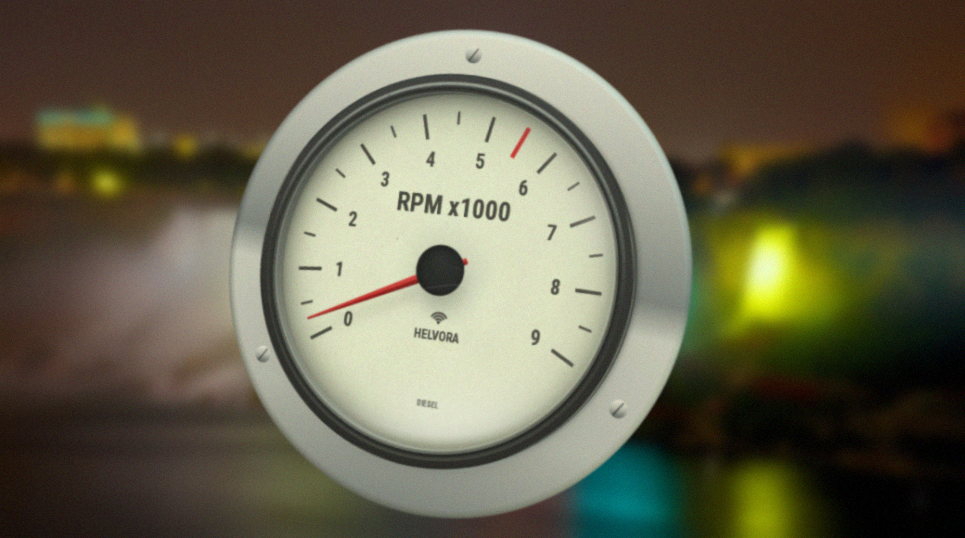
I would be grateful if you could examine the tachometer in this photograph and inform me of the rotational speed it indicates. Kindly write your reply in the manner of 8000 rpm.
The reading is 250 rpm
